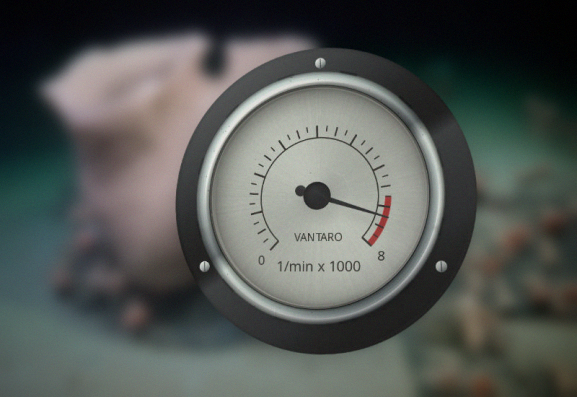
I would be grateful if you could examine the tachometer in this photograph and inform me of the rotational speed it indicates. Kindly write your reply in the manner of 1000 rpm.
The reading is 7250 rpm
